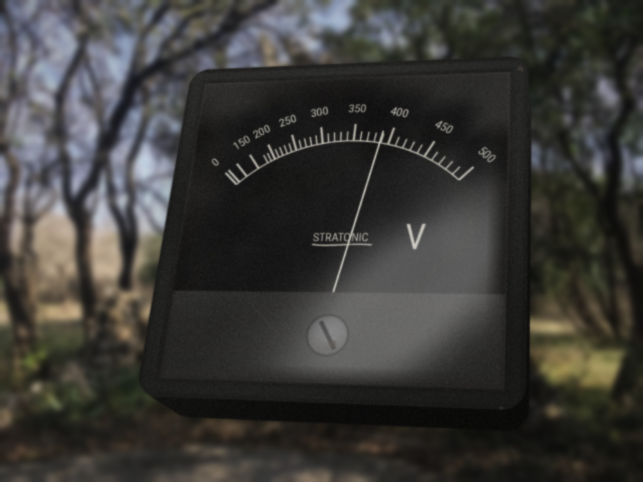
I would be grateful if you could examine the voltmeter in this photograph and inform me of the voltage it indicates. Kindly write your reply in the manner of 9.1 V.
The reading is 390 V
